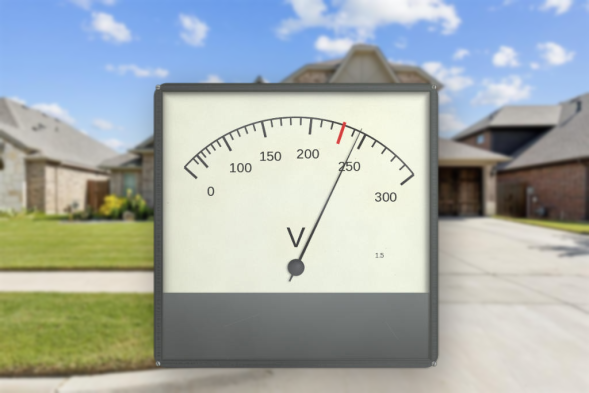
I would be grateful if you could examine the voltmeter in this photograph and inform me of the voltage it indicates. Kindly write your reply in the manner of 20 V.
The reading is 245 V
